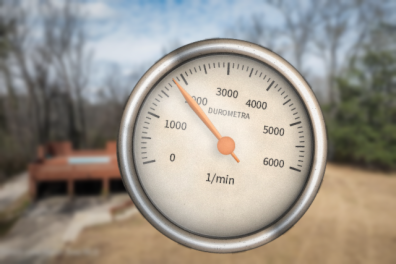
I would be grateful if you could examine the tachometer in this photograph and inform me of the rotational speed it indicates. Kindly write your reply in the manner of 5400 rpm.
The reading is 1800 rpm
